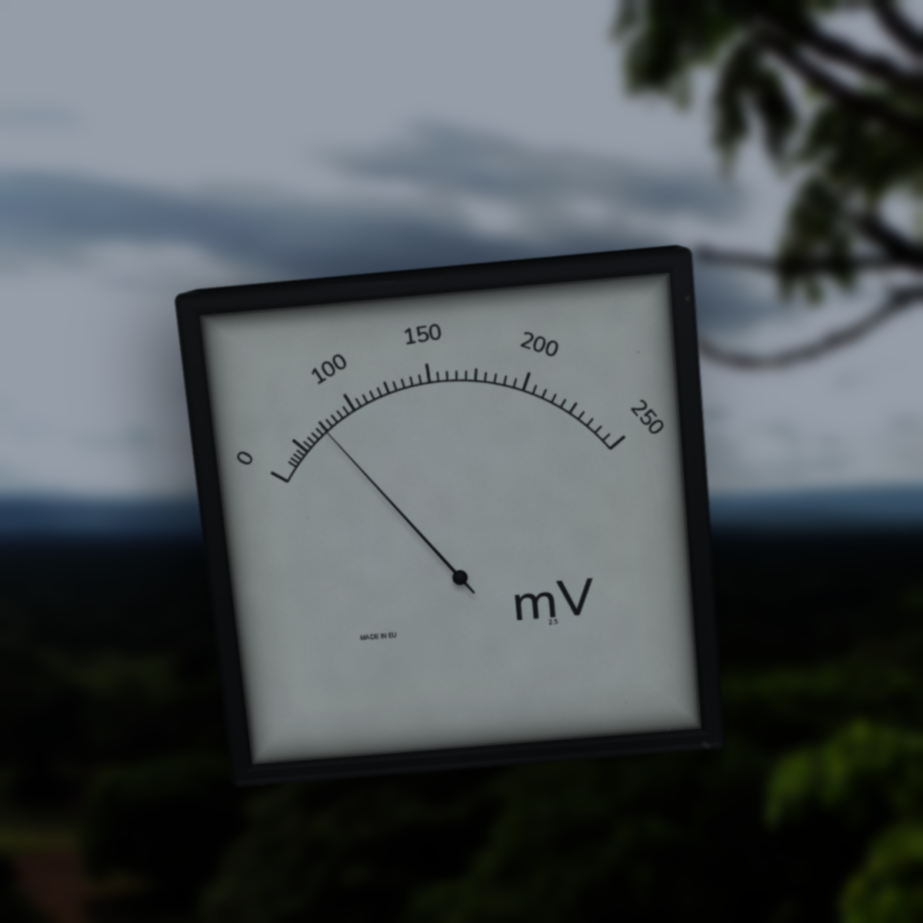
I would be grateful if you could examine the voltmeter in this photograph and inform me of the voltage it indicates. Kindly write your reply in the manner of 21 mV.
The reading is 75 mV
